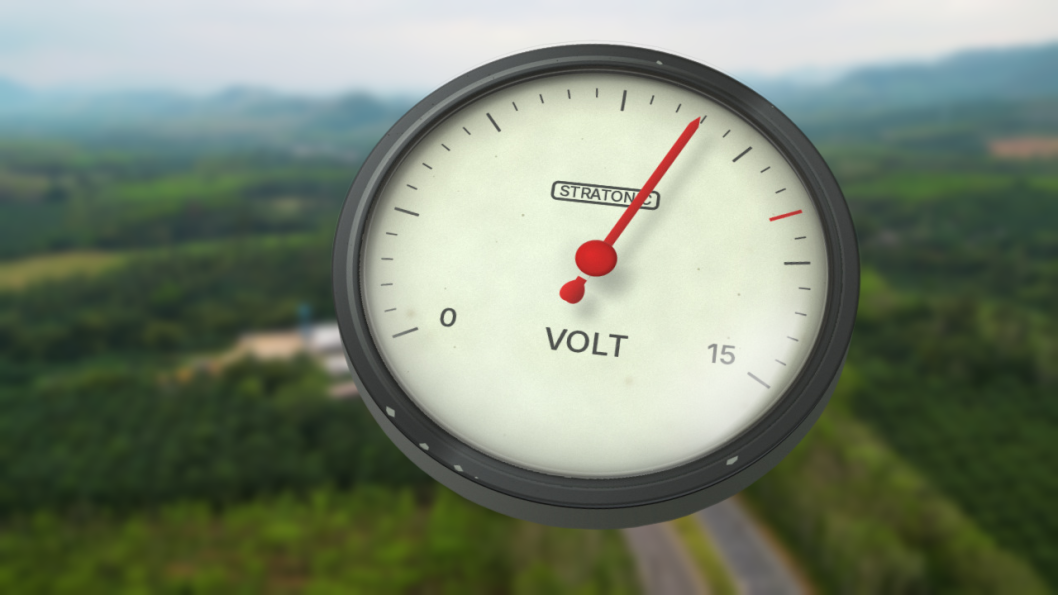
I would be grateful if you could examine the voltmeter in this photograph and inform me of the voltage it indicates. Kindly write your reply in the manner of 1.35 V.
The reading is 9 V
